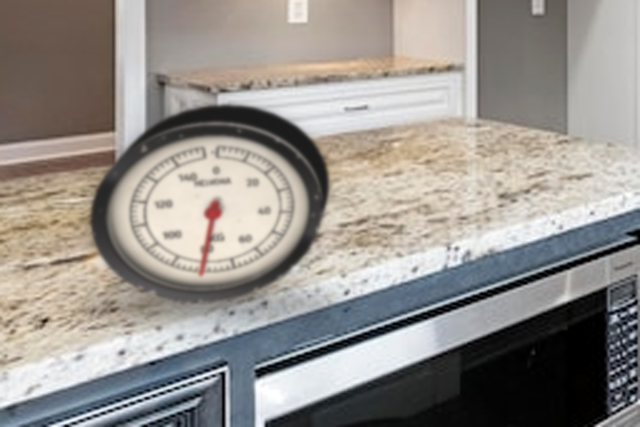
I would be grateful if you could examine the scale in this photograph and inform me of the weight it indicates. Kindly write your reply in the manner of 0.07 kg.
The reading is 80 kg
